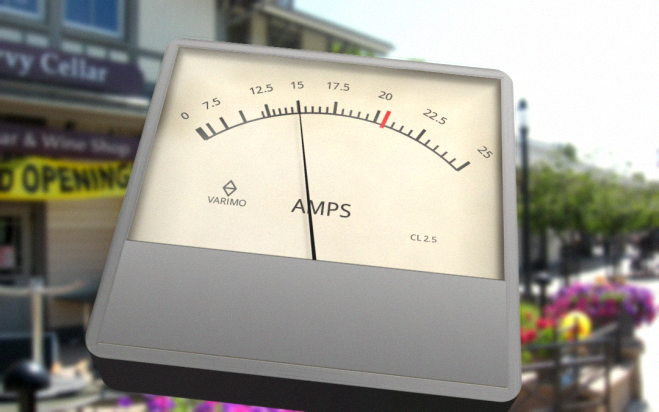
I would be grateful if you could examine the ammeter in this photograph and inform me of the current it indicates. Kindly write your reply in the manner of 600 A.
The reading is 15 A
